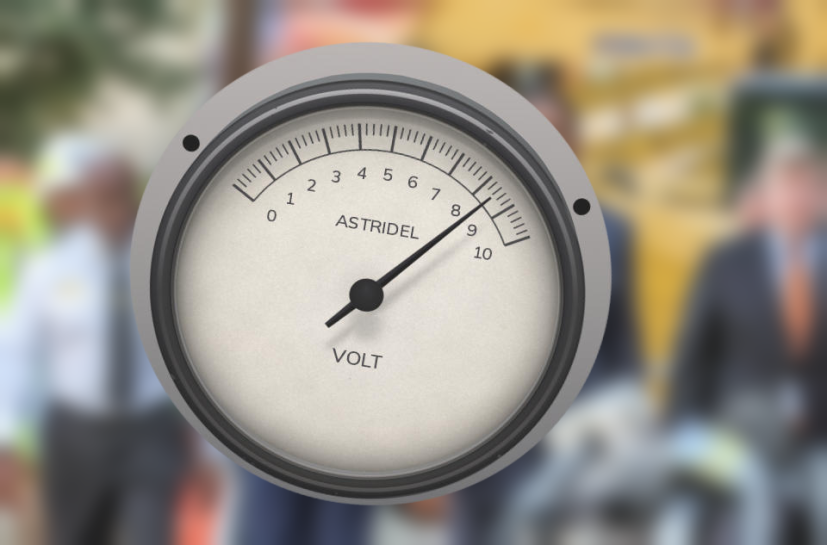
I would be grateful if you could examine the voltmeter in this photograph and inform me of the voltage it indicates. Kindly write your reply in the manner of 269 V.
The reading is 8.4 V
